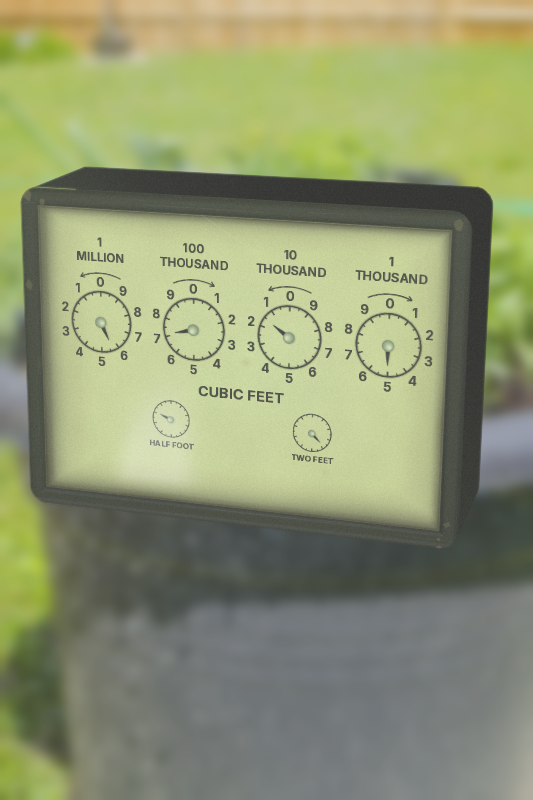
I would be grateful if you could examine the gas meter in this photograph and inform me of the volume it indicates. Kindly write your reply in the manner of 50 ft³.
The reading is 571500 ft³
